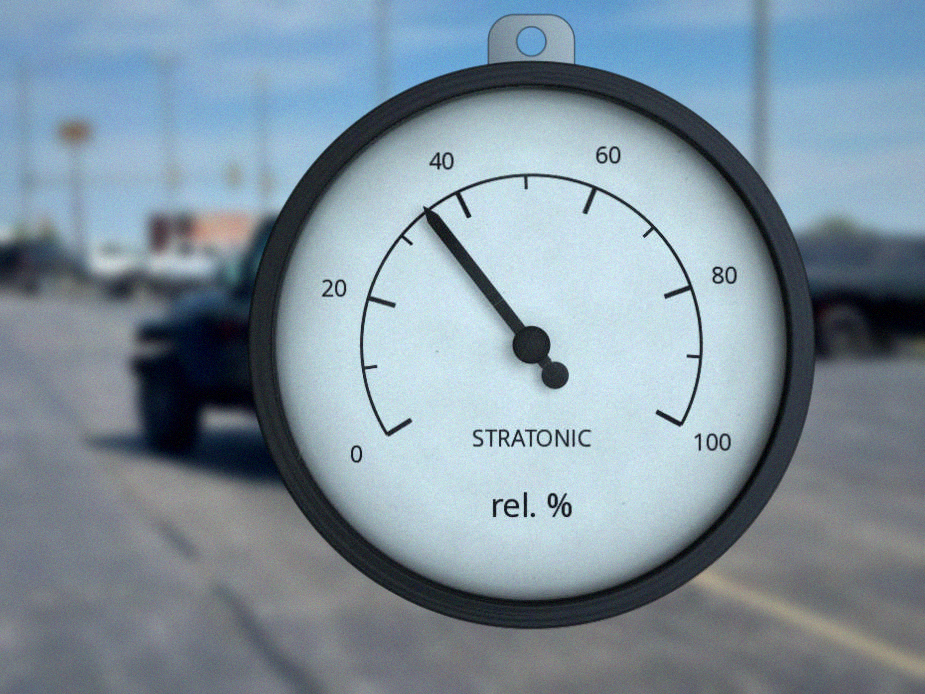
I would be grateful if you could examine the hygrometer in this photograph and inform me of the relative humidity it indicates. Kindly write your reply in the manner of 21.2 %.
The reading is 35 %
